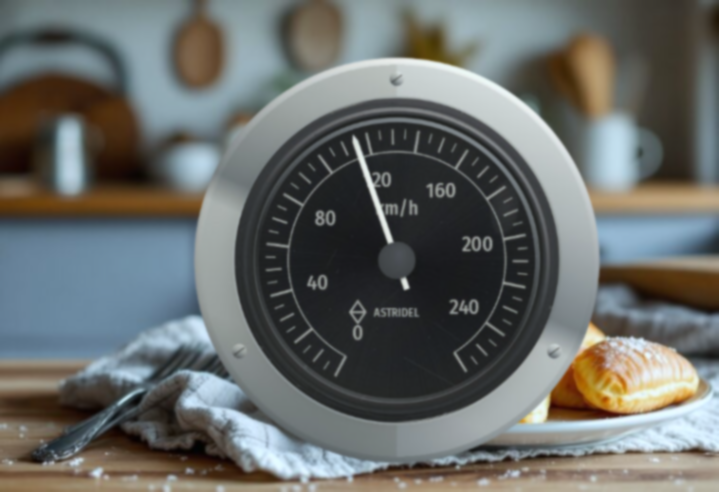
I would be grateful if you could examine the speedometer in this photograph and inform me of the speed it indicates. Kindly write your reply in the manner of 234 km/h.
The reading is 115 km/h
